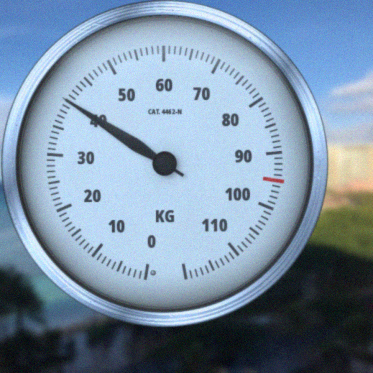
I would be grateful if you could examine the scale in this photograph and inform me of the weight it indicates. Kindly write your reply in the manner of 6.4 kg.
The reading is 40 kg
